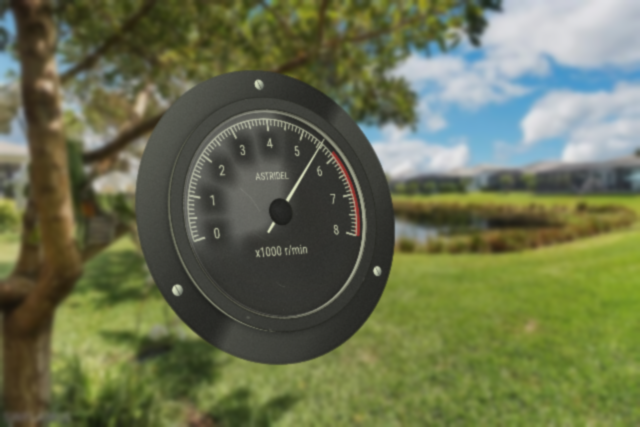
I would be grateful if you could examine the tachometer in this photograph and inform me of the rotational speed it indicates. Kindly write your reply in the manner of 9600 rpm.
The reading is 5500 rpm
